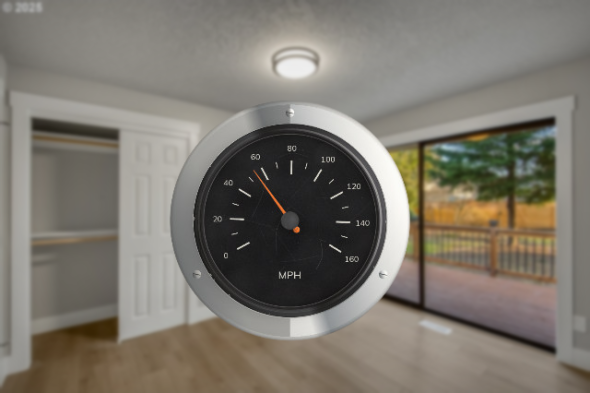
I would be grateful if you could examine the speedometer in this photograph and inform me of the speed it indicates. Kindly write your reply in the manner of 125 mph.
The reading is 55 mph
